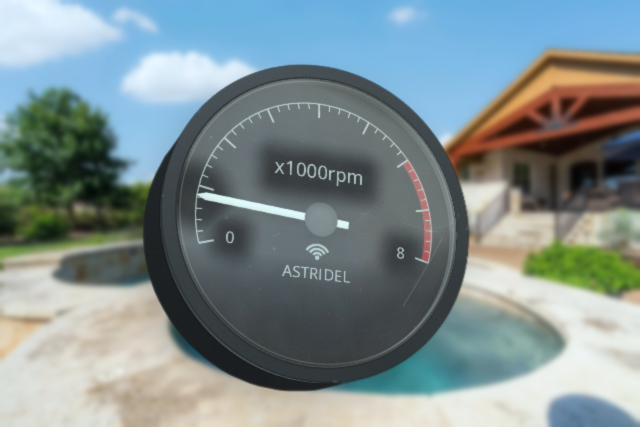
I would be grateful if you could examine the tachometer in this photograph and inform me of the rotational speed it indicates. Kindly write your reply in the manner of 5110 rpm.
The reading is 800 rpm
